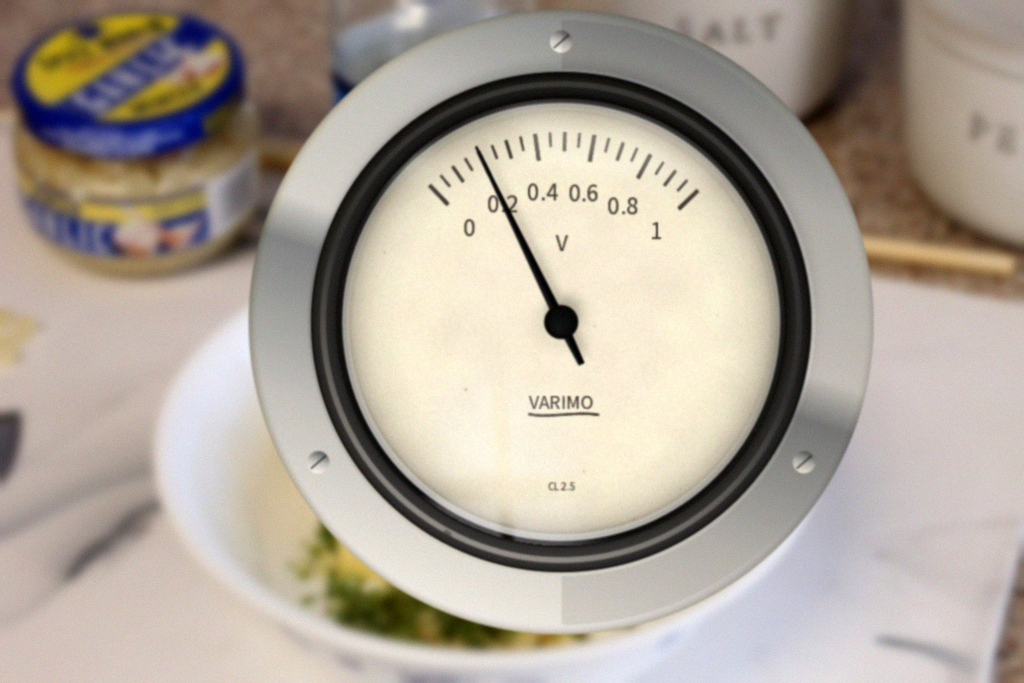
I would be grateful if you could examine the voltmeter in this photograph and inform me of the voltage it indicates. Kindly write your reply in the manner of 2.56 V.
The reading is 0.2 V
